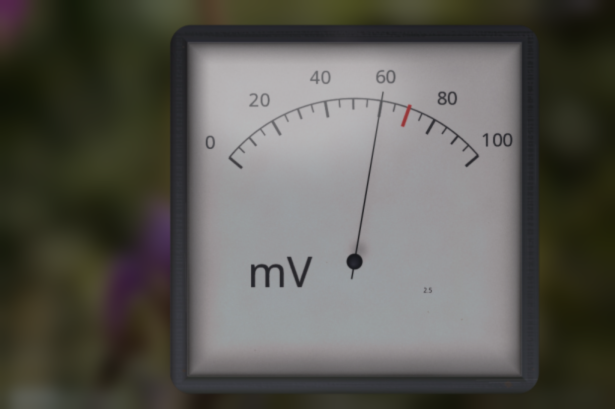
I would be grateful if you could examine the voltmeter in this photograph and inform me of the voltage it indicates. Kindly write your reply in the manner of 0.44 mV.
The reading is 60 mV
